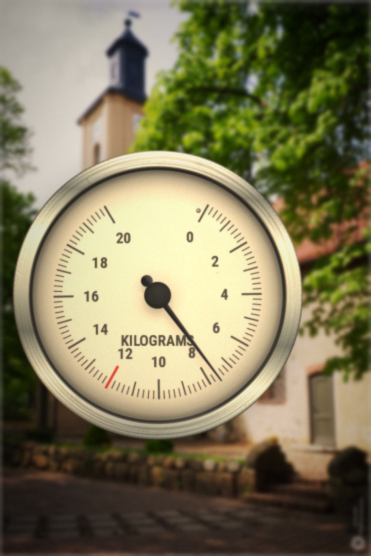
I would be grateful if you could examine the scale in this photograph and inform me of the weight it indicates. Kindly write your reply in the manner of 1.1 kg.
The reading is 7.6 kg
